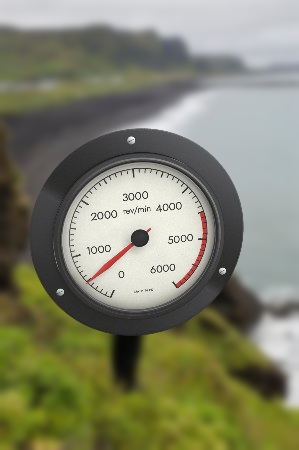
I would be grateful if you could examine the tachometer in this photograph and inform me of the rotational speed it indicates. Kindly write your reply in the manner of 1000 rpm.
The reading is 500 rpm
